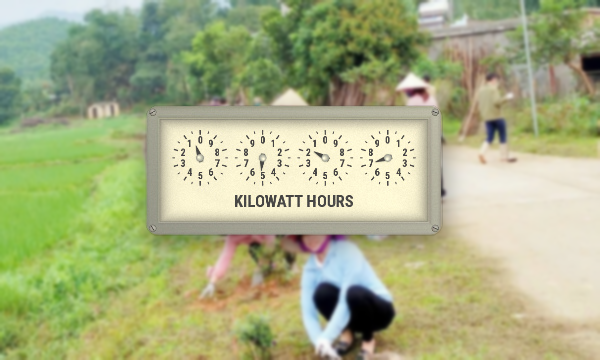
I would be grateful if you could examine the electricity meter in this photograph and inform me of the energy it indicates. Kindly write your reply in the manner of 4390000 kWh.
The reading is 517 kWh
